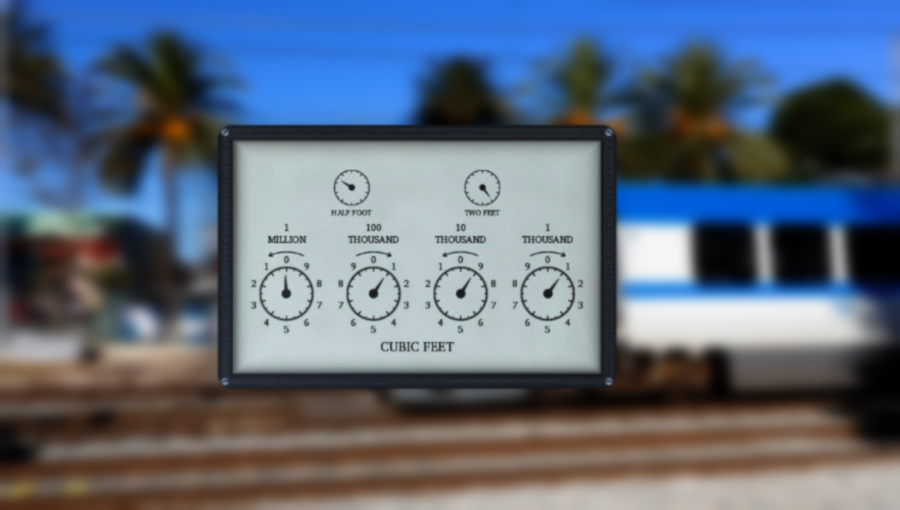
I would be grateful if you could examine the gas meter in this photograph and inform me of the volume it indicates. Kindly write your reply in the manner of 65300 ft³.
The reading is 9100 ft³
